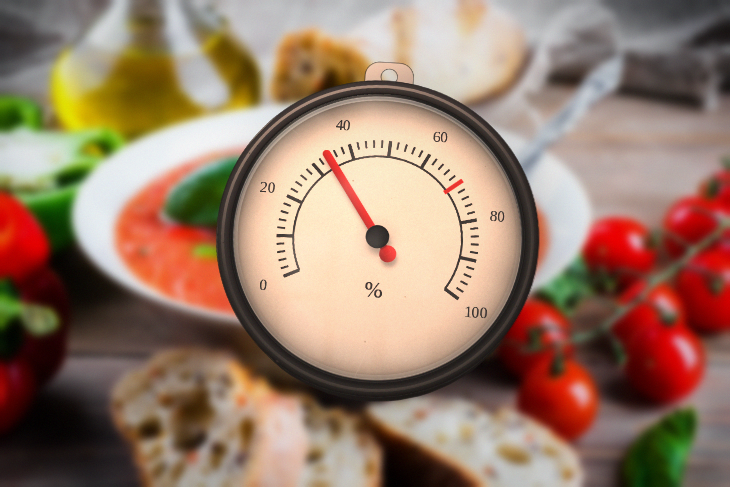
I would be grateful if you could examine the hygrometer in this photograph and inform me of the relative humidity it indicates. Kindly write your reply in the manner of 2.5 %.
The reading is 34 %
